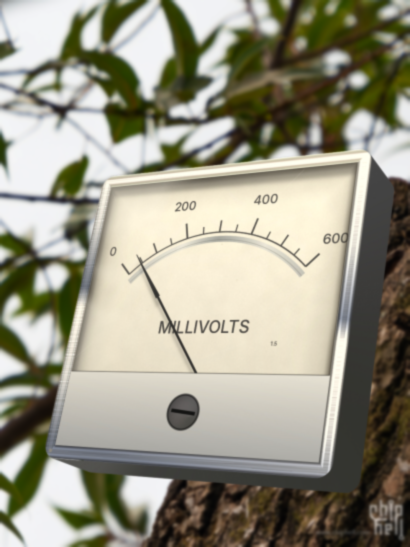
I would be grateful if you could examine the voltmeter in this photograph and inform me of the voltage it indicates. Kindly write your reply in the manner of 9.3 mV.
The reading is 50 mV
